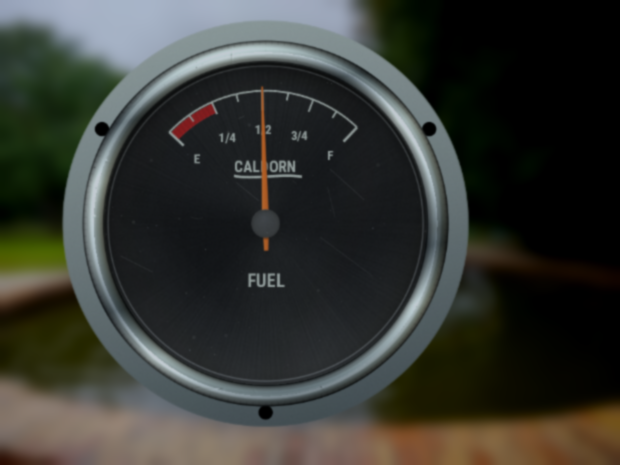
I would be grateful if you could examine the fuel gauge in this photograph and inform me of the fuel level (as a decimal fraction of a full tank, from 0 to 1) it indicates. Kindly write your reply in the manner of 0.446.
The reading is 0.5
